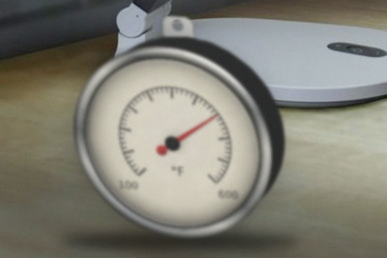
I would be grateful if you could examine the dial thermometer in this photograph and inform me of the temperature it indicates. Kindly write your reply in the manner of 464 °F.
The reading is 450 °F
